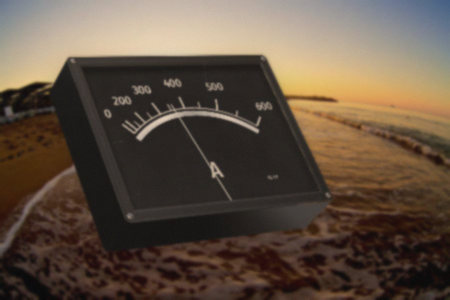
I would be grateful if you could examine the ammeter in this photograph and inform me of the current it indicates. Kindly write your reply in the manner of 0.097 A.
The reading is 350 A
